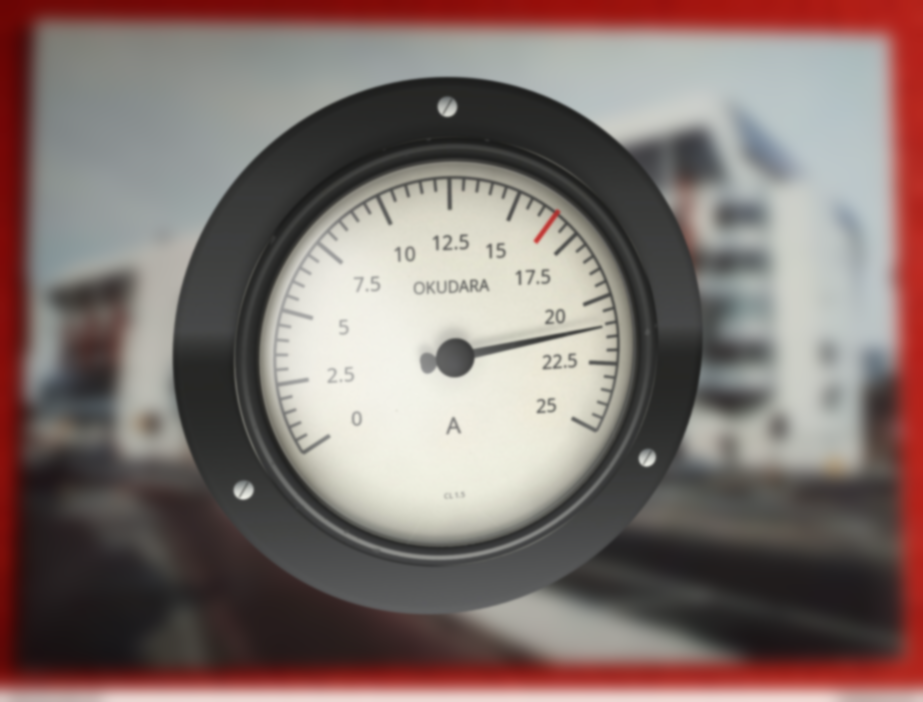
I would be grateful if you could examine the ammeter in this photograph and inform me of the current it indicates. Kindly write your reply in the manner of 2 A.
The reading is 21 A
